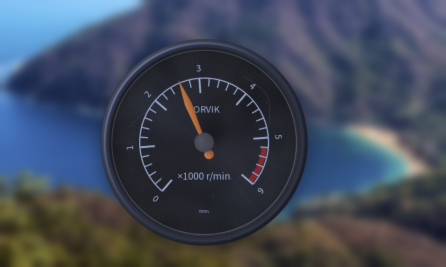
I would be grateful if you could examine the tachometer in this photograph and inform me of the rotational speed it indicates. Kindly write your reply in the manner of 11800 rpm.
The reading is 2600 rpm
